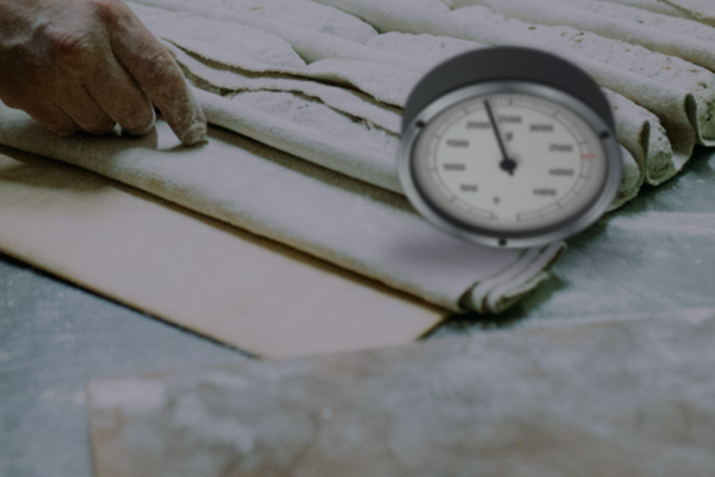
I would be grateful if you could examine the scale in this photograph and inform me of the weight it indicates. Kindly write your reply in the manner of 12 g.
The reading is 2250 g
